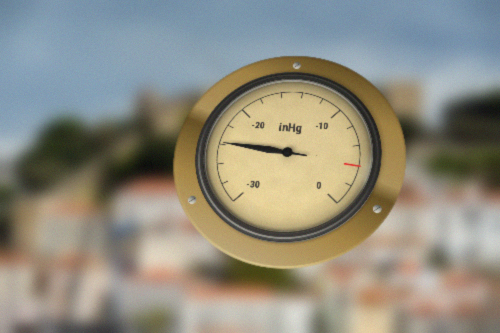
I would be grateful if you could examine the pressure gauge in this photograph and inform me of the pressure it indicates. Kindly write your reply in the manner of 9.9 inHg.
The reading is -24 inHg
